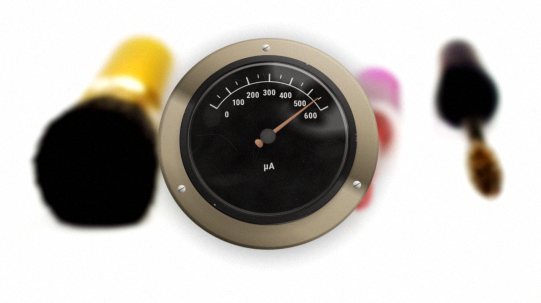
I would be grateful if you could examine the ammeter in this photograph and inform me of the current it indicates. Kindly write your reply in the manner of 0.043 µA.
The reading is 550 µA
